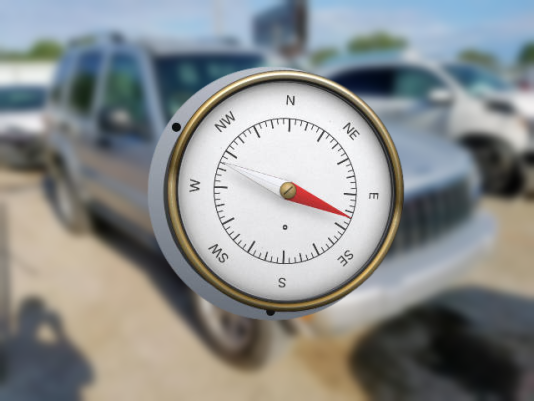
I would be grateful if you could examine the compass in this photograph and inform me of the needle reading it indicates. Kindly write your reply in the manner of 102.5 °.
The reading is 110 °
